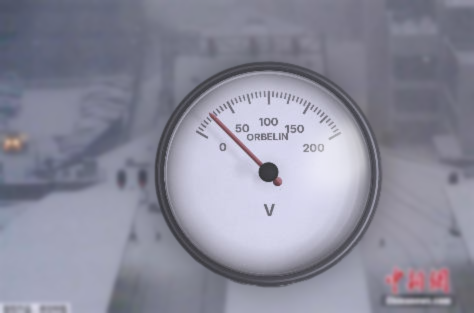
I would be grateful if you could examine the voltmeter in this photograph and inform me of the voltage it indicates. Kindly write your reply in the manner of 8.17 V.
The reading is 25 V
